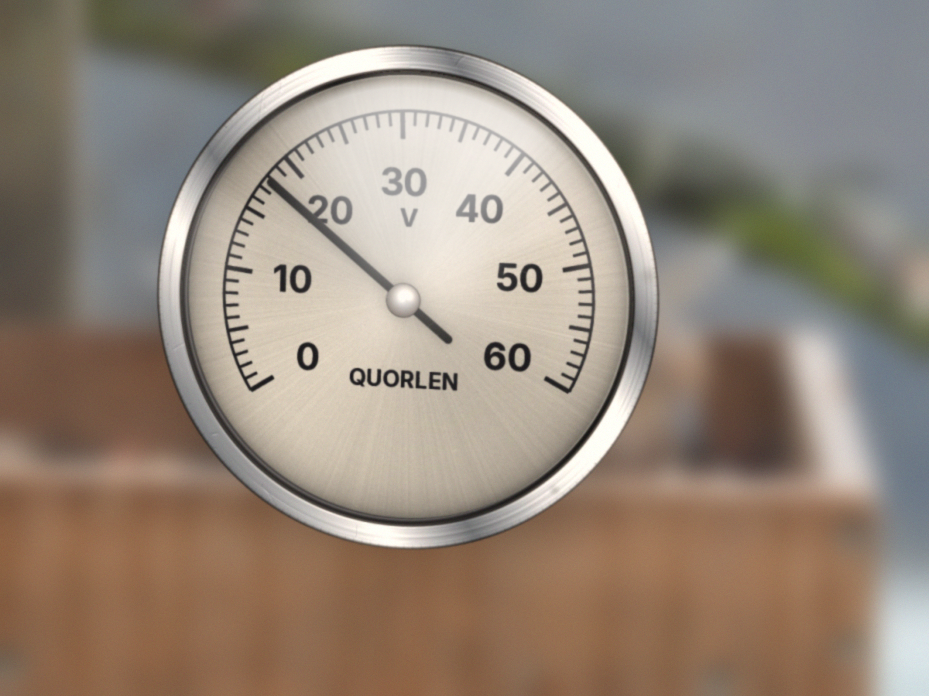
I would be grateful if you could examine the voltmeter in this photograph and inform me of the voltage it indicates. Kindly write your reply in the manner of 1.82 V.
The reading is 18 V
